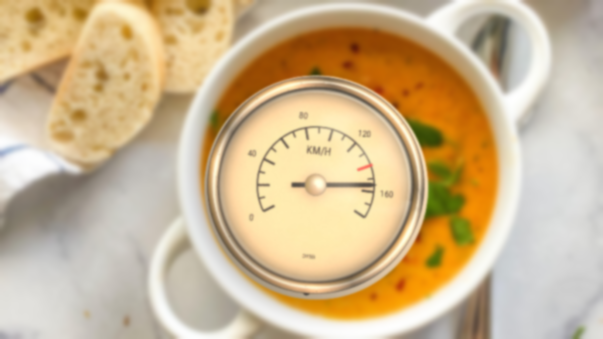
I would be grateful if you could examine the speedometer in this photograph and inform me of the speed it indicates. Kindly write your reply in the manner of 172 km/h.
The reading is 155 km/h
